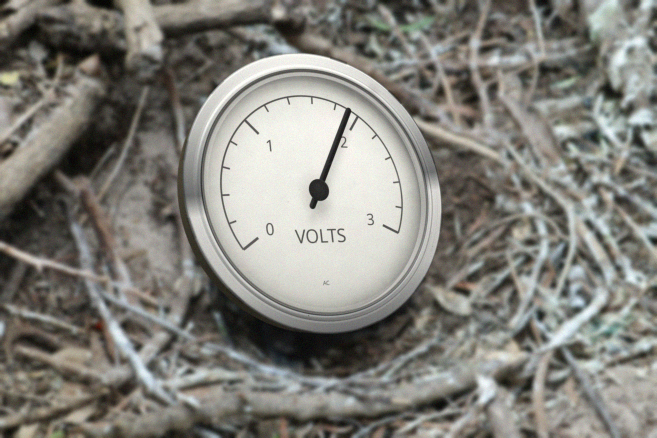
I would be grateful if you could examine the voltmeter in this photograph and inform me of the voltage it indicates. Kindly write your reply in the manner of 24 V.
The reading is 1.9 V
